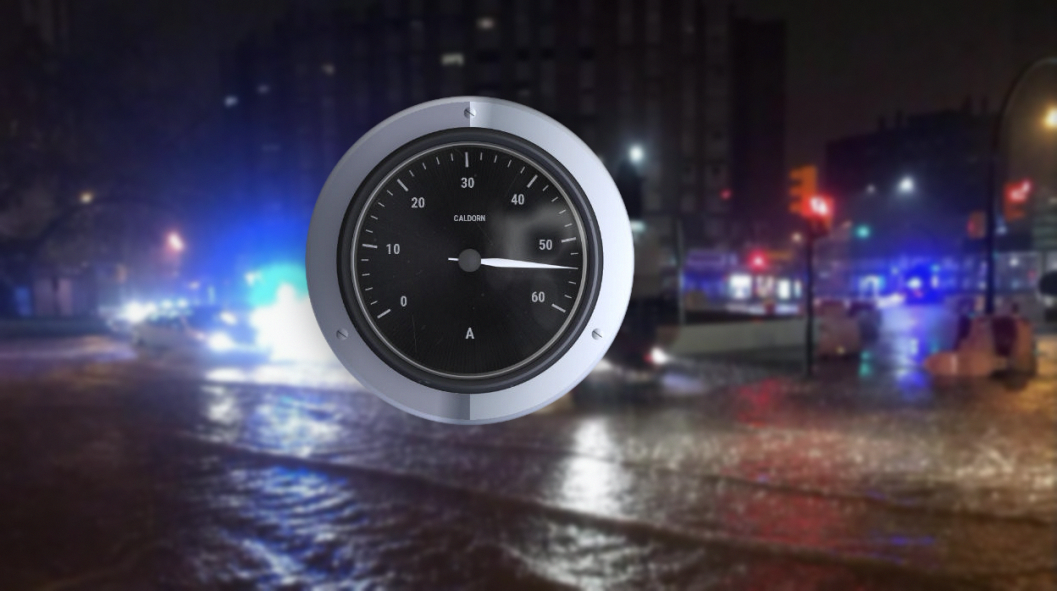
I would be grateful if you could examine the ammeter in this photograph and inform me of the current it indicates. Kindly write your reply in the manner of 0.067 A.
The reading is 54 A
